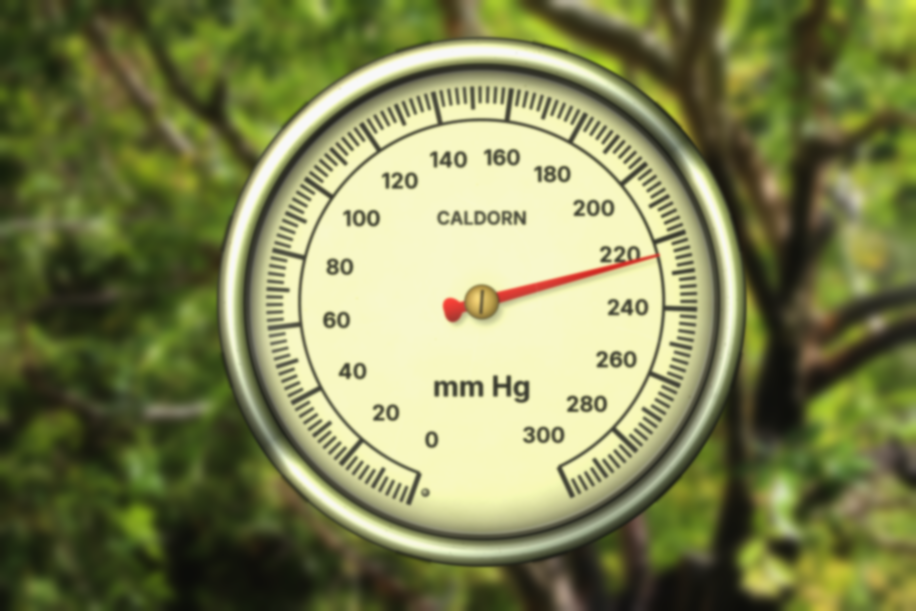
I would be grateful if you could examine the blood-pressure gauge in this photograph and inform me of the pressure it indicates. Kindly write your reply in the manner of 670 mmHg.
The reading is 224 mmHg
